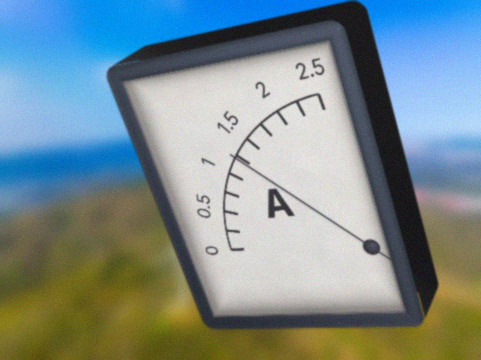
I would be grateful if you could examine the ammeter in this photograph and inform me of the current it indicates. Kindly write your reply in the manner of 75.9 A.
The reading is 1.25 A
